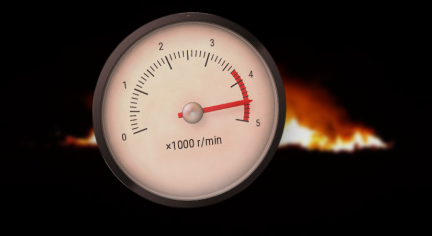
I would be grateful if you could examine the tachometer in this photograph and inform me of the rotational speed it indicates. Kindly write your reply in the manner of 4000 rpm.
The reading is 4500 rpm
